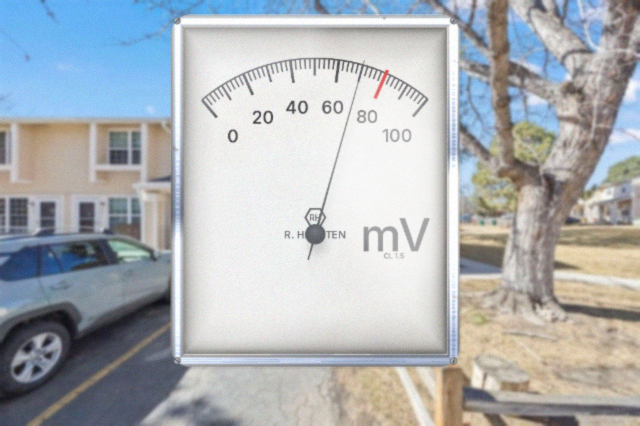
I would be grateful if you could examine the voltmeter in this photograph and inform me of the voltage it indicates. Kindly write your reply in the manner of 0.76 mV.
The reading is 70 mV
